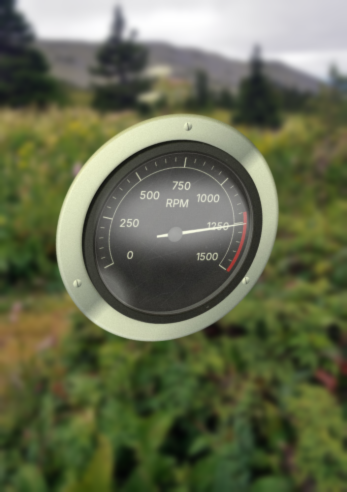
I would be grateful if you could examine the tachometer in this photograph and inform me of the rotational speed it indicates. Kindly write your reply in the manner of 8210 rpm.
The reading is 1250 rpm
